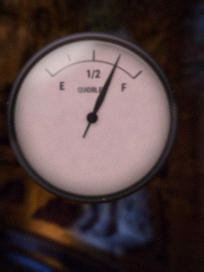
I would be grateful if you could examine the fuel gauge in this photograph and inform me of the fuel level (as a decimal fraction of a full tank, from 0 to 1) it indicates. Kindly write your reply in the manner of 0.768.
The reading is 0.75
